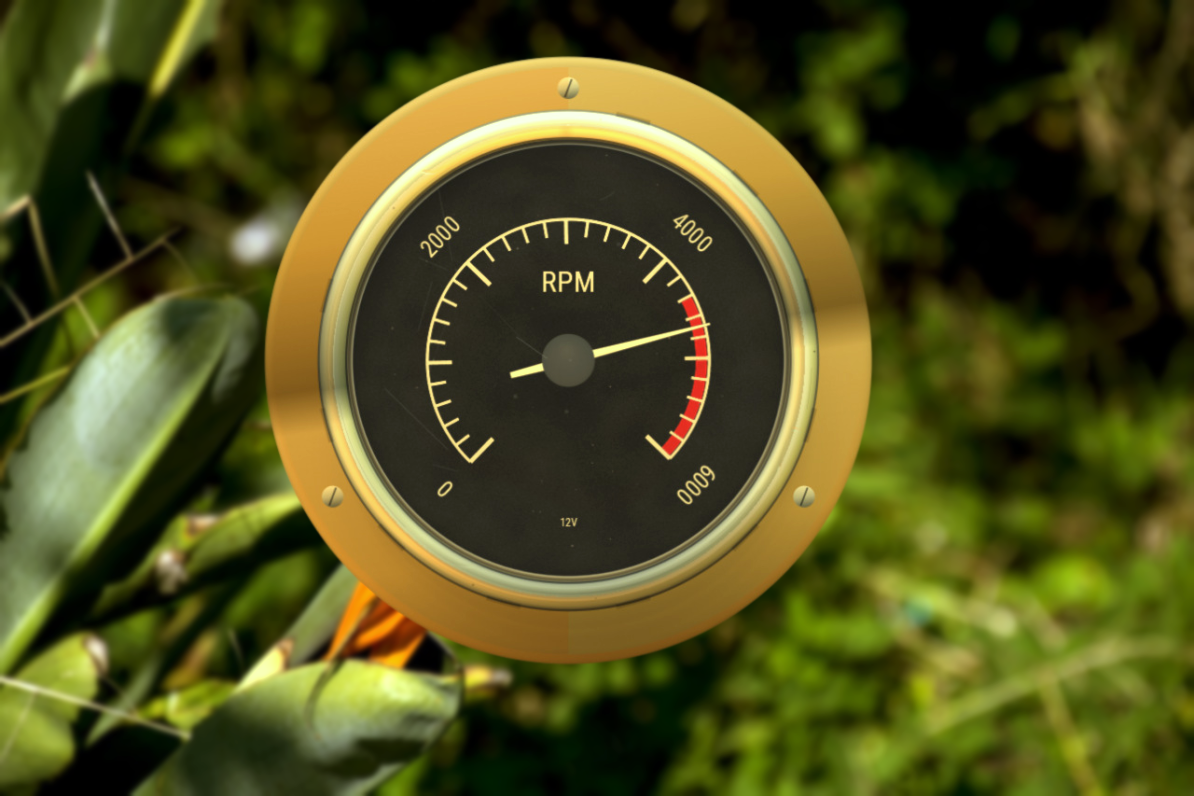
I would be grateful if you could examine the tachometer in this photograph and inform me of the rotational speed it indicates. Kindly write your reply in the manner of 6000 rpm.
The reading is 4700 rpm
